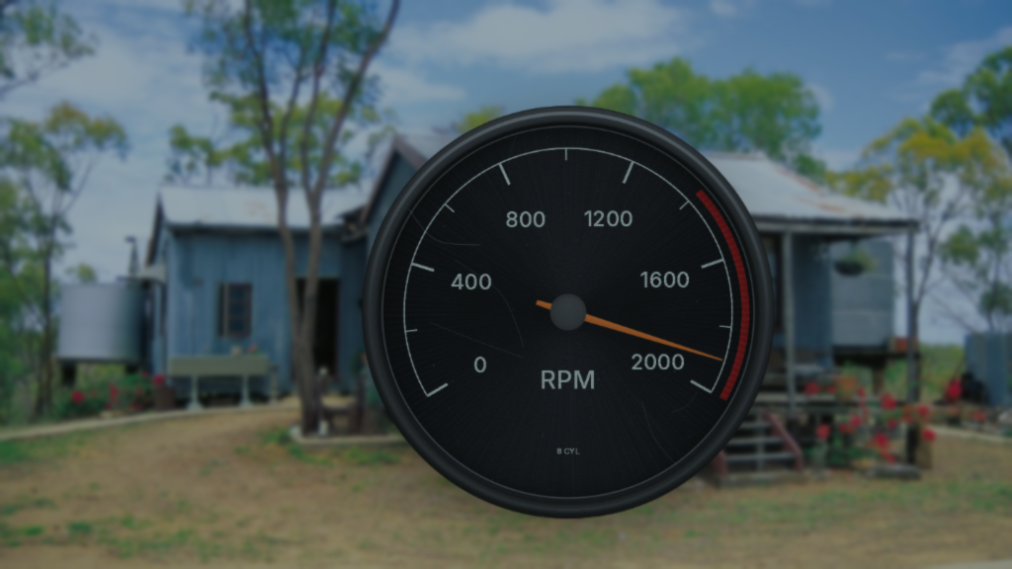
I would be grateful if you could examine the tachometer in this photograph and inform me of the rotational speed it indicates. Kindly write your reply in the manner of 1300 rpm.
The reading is 1900 rpm
